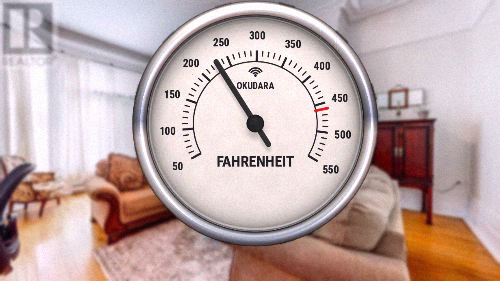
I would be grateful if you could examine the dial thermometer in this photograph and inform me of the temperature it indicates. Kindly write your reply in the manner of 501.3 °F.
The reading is 230 °F
